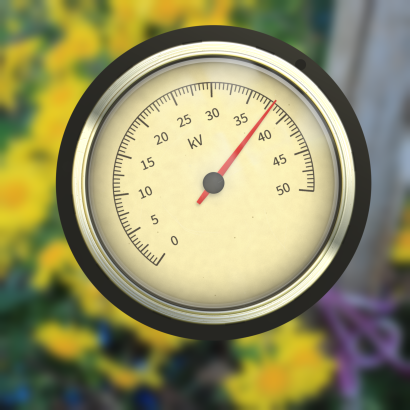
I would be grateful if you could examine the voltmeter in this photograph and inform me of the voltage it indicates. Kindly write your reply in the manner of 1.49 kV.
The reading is 38 kV
